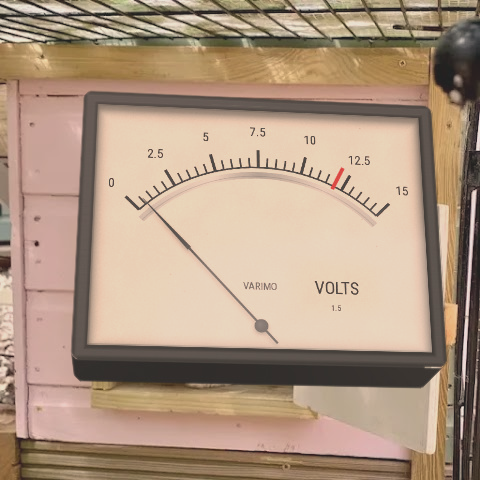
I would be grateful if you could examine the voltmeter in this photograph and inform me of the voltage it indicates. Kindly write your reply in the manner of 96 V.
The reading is 0.5 V
